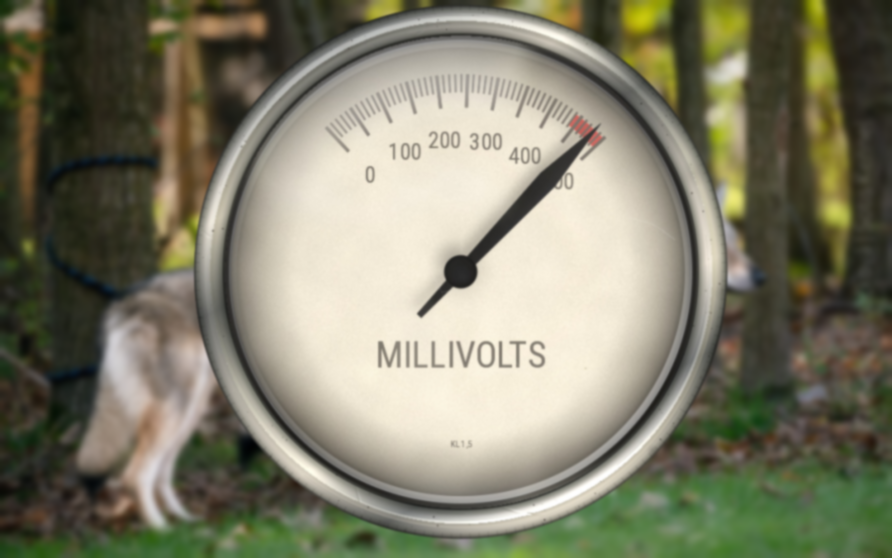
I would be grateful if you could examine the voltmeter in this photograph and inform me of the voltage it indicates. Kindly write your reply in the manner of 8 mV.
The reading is 480 mV
